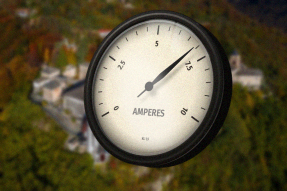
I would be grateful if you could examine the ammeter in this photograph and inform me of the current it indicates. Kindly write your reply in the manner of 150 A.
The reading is 7 A
